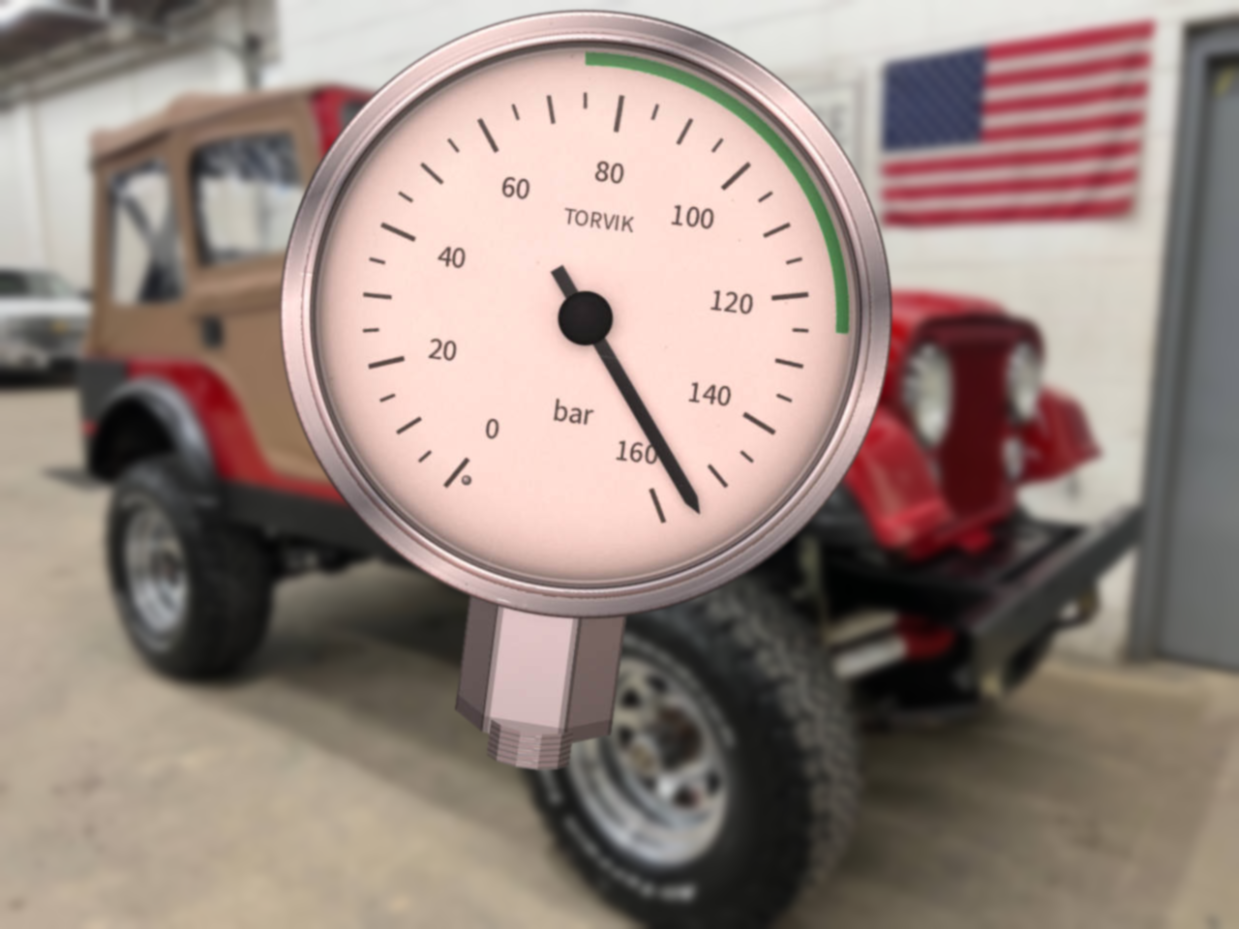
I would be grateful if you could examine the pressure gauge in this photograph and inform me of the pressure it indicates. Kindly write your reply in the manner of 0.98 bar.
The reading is 155 bar
